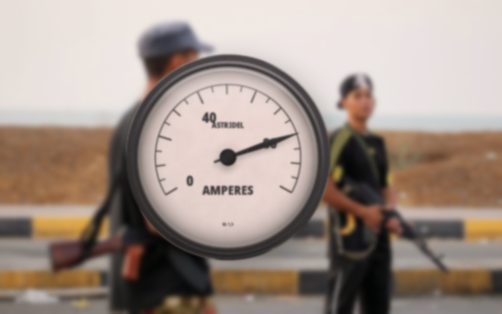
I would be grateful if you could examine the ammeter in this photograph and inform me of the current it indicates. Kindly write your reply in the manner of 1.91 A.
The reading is 80 A
